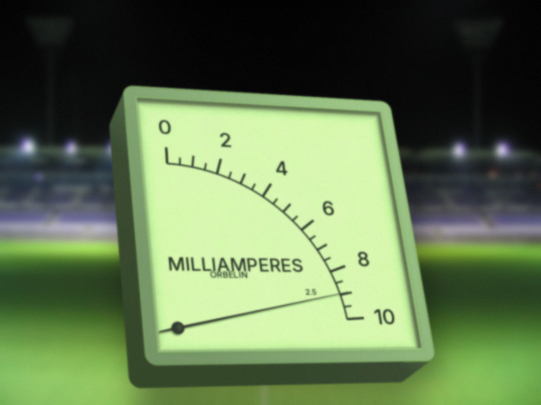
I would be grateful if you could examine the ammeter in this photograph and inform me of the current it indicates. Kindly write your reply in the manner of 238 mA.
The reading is 9 mA
